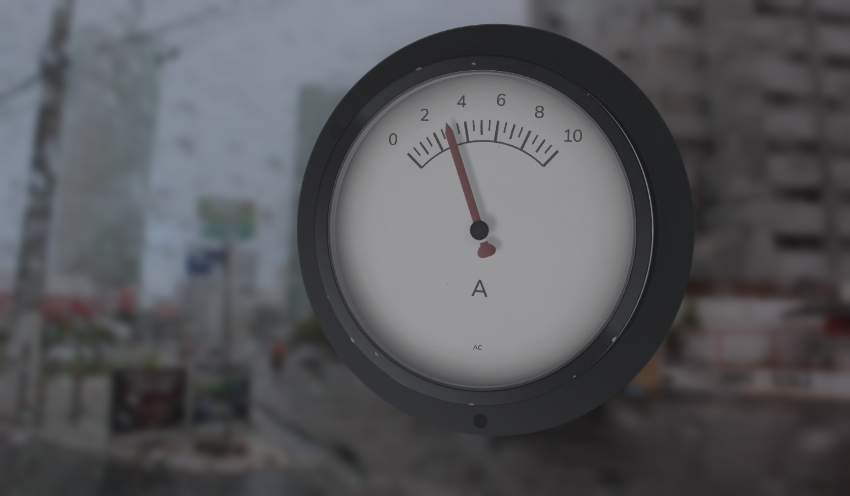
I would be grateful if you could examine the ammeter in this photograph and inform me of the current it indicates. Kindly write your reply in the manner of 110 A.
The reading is 3 A
